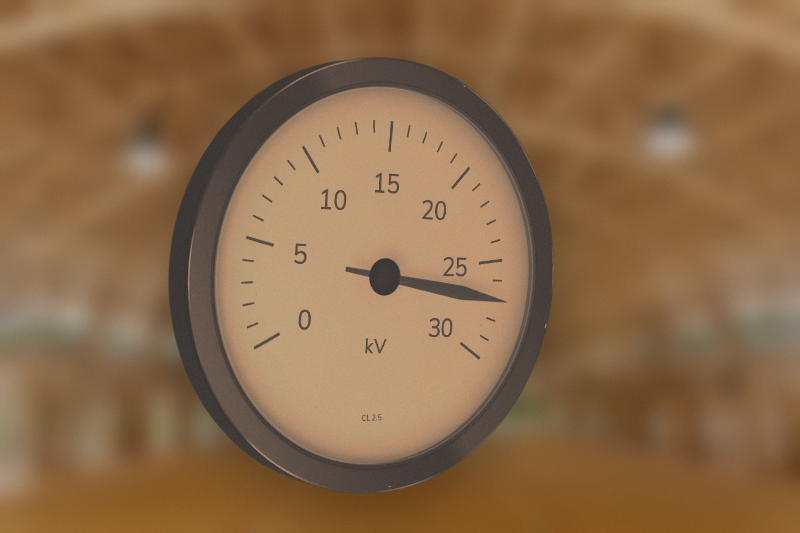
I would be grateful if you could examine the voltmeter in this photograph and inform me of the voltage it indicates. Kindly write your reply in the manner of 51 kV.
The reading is 27 kV
